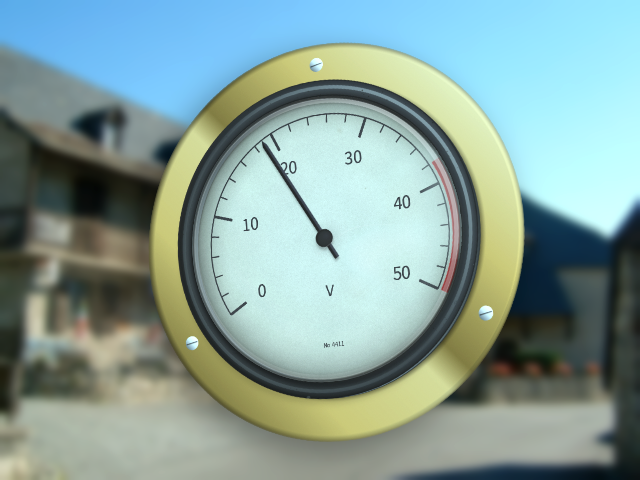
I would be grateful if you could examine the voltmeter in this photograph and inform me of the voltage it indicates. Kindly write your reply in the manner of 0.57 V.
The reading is 19 V
